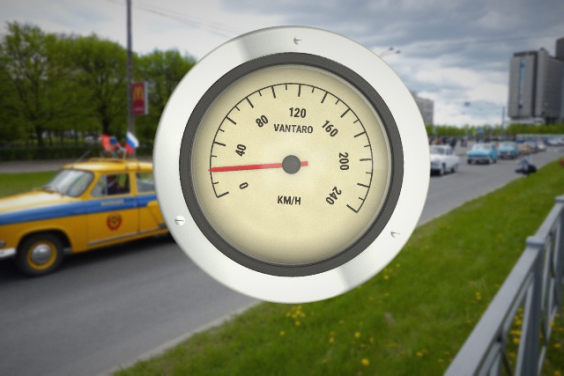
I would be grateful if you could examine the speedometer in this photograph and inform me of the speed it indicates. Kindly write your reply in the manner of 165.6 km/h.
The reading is 20 km/h
